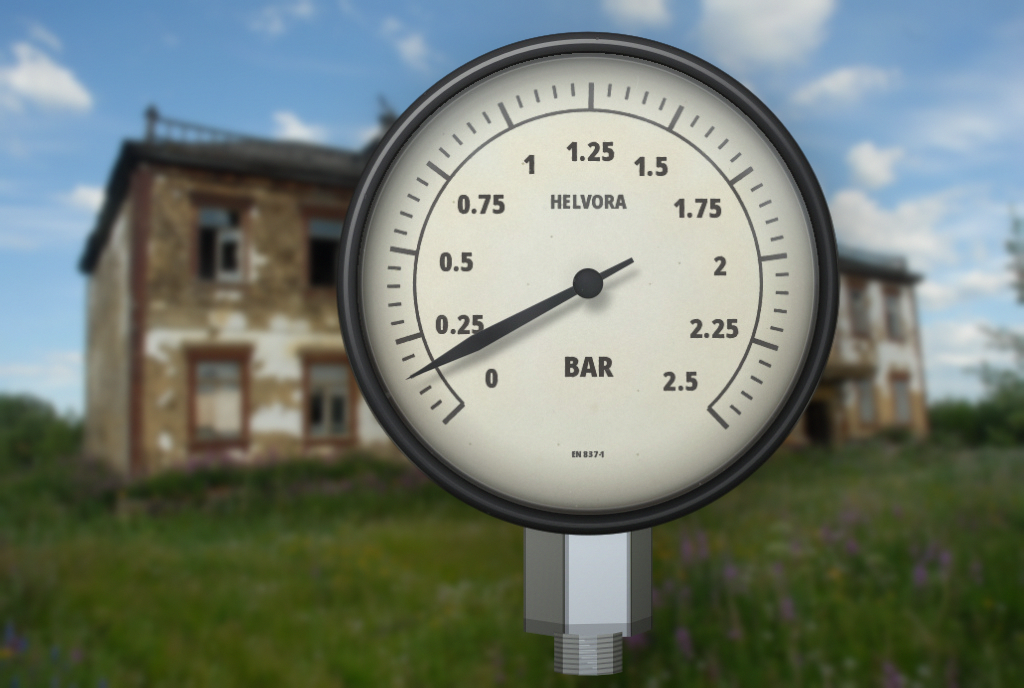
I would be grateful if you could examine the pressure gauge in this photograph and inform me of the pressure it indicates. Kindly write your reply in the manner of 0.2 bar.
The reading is 0.15 bar
